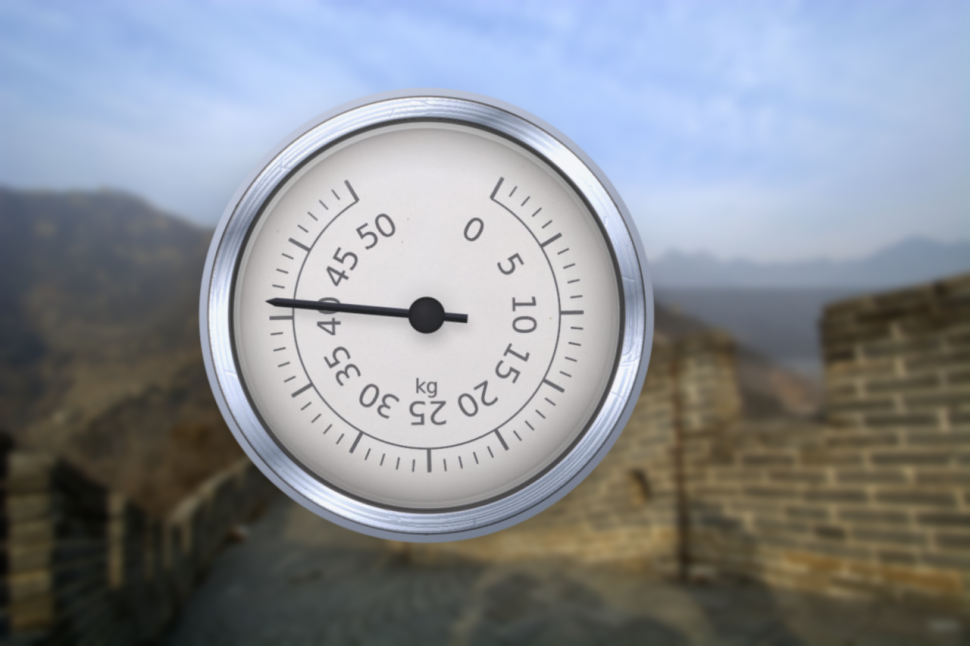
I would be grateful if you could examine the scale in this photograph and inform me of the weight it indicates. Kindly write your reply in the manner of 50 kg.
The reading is 41 kg
